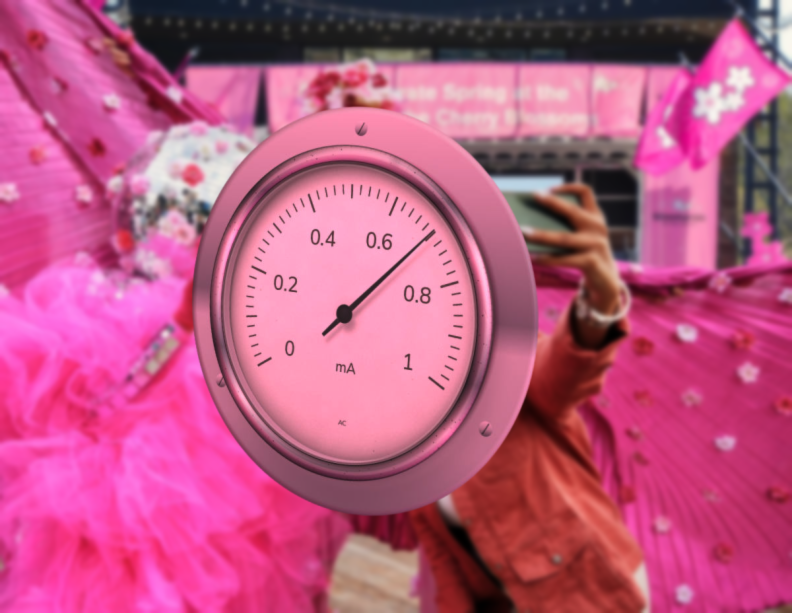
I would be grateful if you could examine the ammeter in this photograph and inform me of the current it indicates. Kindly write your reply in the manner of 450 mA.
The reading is 0.7 mA
